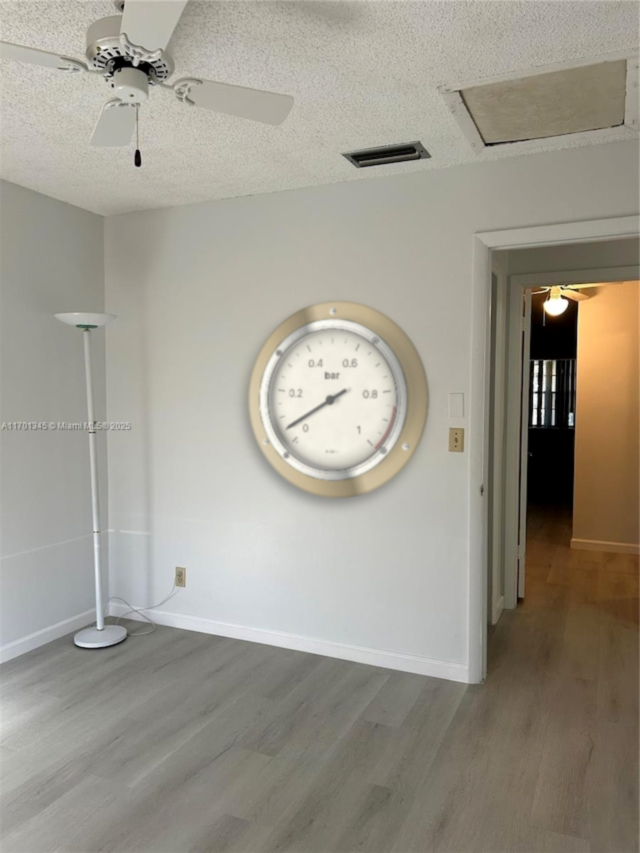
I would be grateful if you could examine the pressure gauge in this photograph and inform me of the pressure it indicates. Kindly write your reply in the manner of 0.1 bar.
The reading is 0.05 bar
